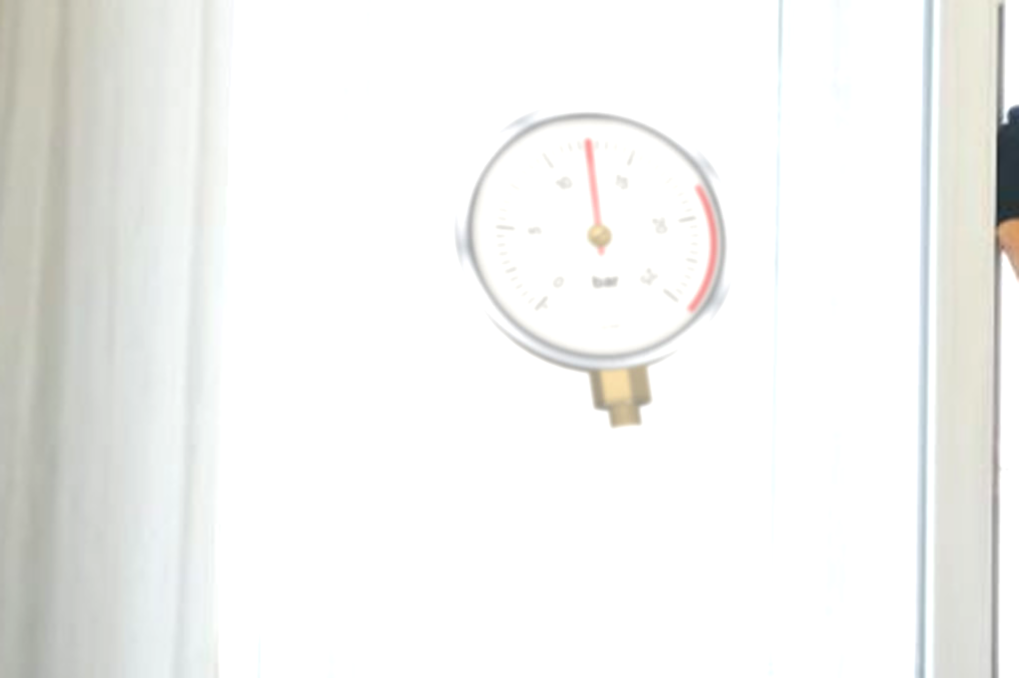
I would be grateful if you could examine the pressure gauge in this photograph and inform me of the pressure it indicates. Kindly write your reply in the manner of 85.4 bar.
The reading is 12.5 bar
